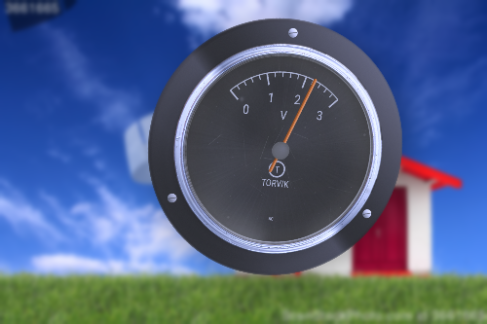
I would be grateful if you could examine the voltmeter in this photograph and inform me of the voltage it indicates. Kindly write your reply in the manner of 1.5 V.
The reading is 2.2 V
